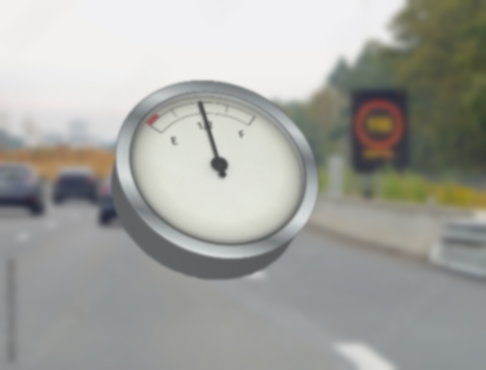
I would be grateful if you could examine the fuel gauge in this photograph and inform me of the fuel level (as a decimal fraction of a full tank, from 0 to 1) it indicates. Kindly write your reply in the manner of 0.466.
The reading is 0.5
